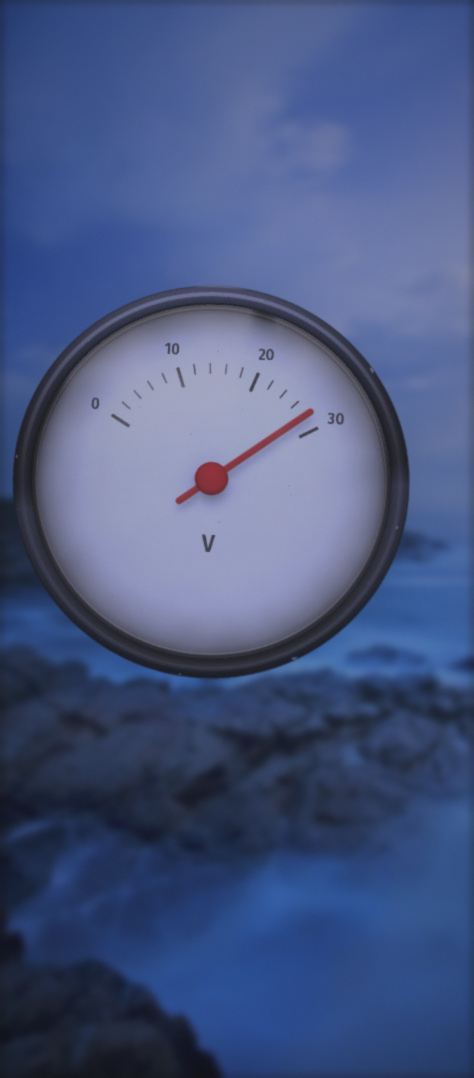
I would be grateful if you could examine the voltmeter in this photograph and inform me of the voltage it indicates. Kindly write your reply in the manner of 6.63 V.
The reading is 28 V
